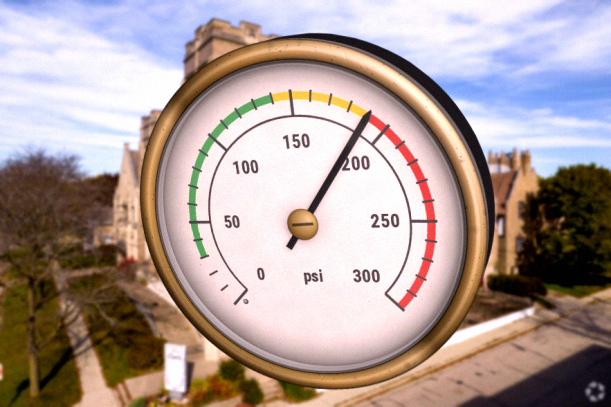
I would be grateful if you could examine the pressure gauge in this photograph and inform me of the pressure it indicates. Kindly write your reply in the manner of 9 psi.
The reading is 190 psi
